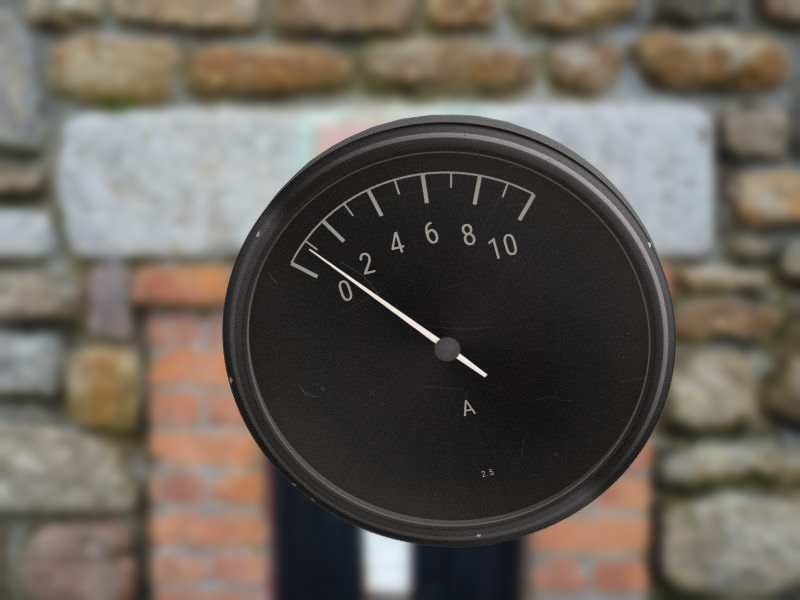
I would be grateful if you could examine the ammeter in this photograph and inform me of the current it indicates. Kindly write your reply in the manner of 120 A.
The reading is 1 A
